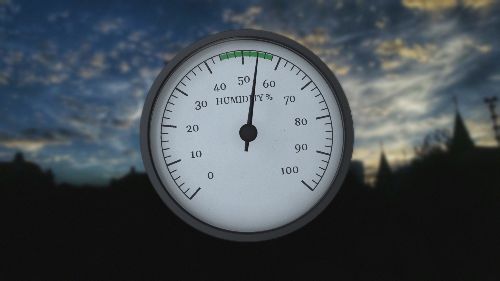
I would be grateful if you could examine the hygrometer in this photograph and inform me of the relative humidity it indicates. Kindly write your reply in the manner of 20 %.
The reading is 54 %
